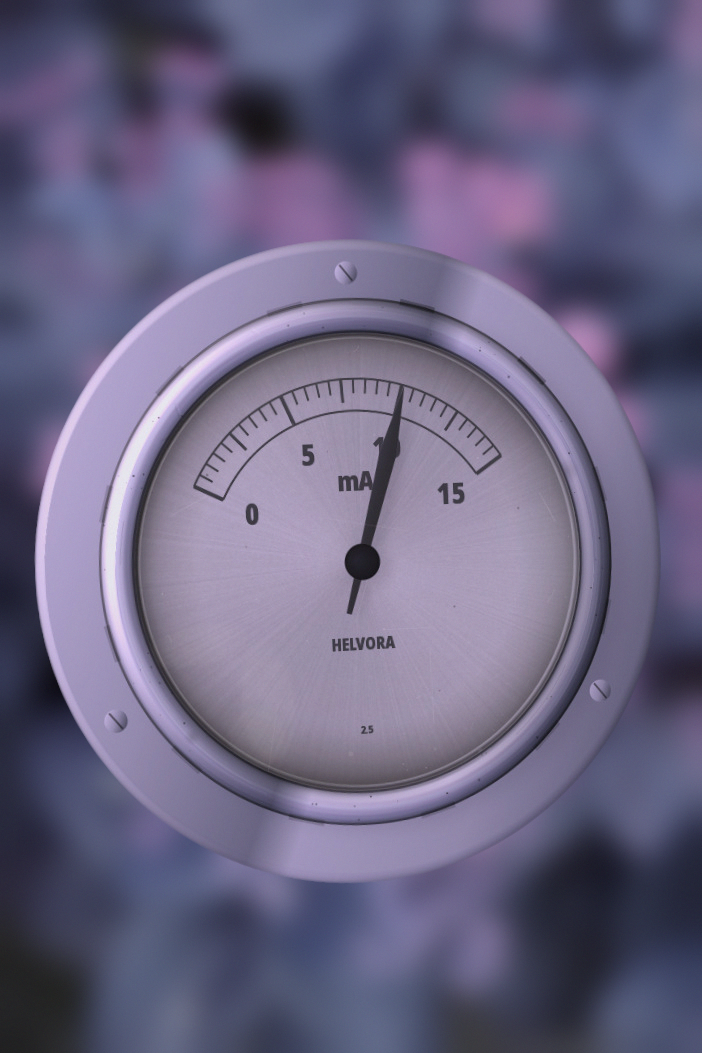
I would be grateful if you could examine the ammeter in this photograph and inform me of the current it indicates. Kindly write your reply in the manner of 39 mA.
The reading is 10 mA
